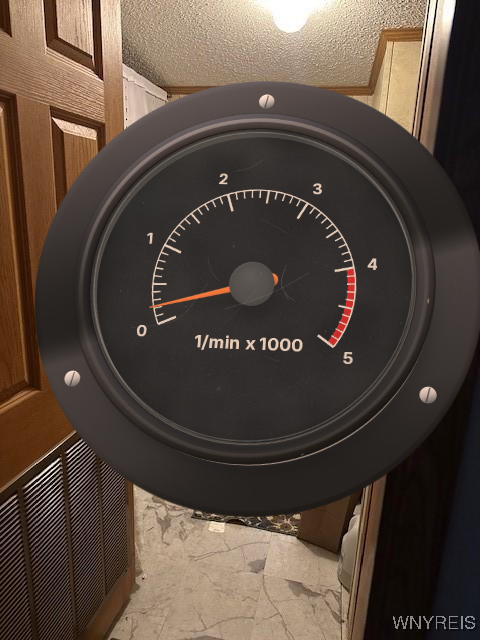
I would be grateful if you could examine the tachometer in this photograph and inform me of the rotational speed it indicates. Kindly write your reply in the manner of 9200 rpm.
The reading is 200 rpm
